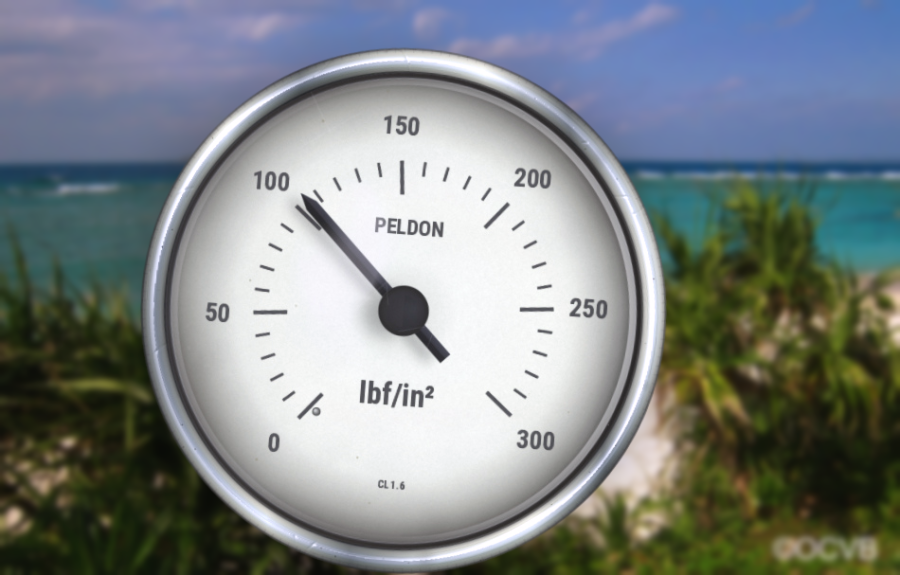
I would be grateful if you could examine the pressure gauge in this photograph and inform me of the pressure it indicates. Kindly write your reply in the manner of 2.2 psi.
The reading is 105 psi
